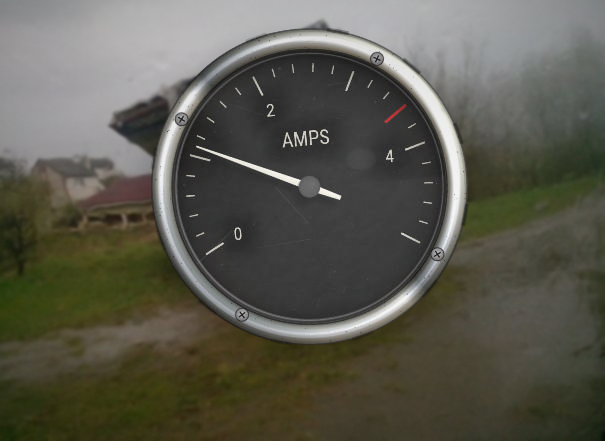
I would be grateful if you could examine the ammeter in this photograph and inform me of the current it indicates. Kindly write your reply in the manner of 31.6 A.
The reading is 1.1 A
